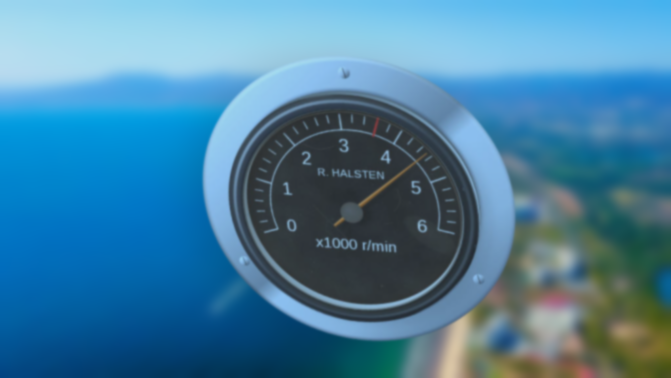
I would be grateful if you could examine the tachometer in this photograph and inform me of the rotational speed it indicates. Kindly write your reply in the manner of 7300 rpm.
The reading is 4500 rpm
